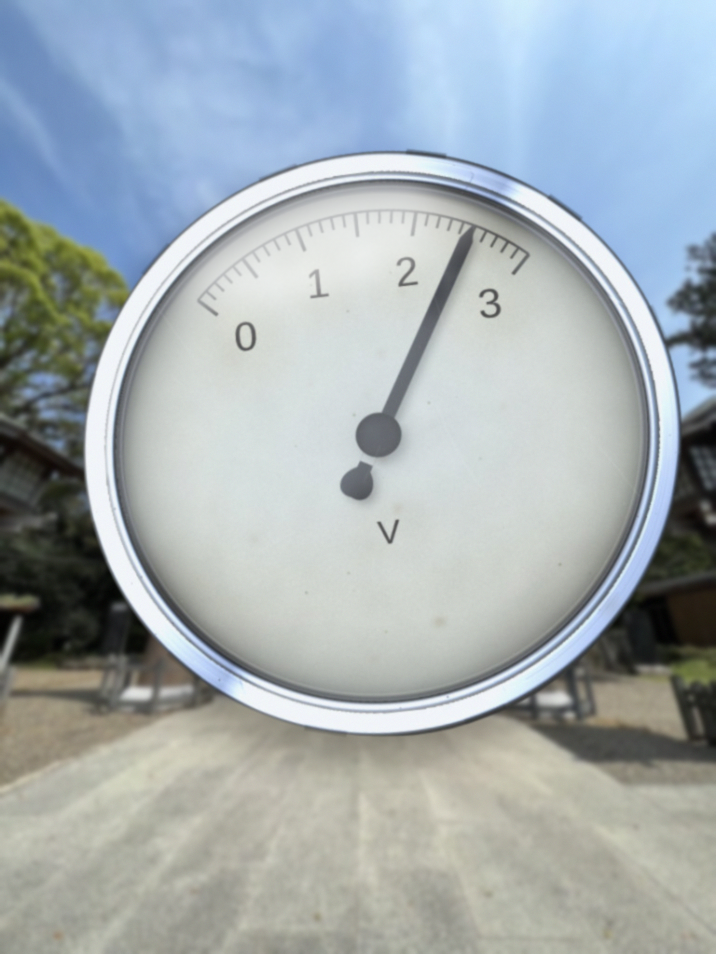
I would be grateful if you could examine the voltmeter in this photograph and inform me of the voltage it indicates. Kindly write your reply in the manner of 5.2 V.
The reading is 2.5 V
